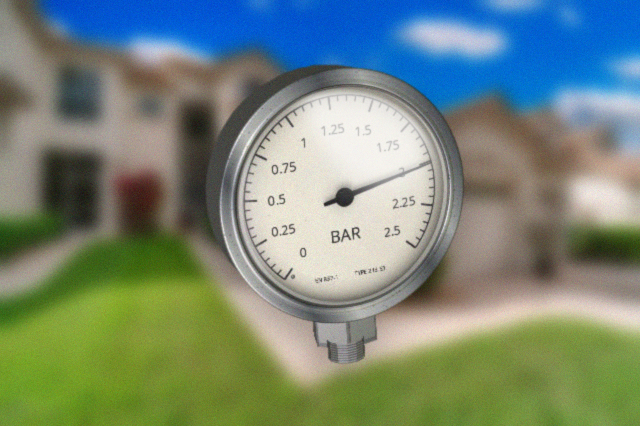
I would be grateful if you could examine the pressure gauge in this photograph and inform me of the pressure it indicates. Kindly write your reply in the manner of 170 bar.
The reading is 2 bar
